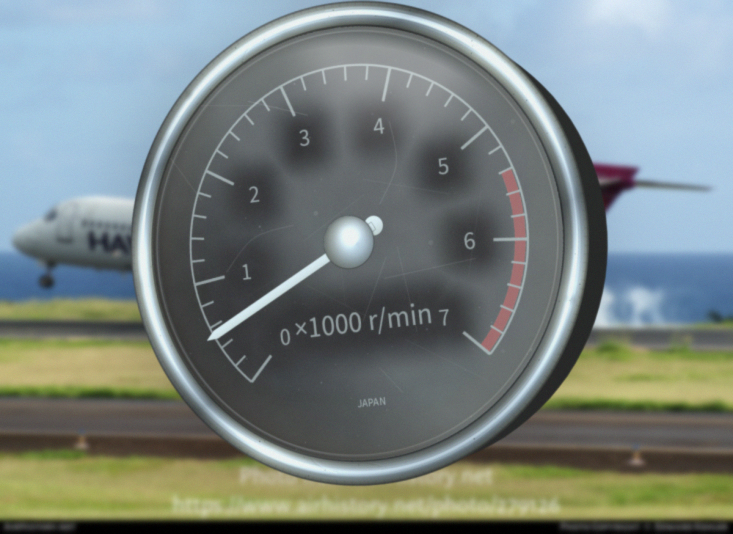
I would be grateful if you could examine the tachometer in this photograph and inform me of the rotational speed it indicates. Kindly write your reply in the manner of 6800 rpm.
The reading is 500 rpm
